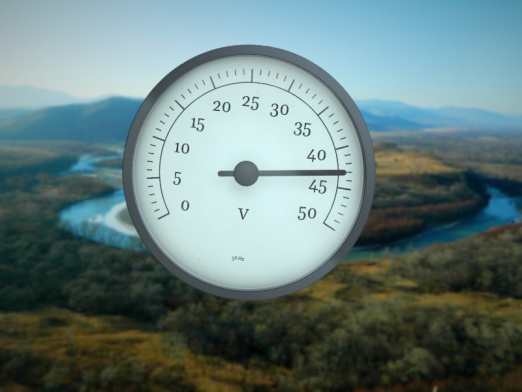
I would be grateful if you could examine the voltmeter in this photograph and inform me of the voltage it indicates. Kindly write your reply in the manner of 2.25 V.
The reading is 43 V
